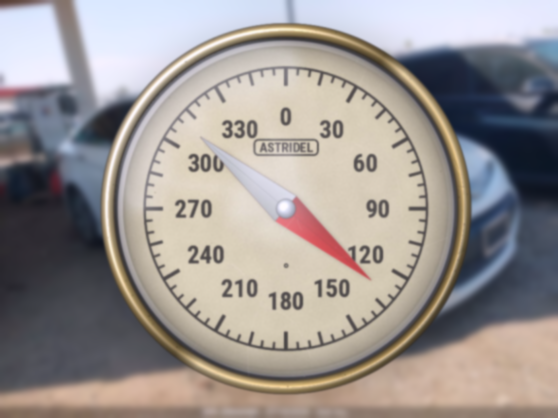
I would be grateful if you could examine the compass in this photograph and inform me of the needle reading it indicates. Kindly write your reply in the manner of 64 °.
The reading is 130 °
